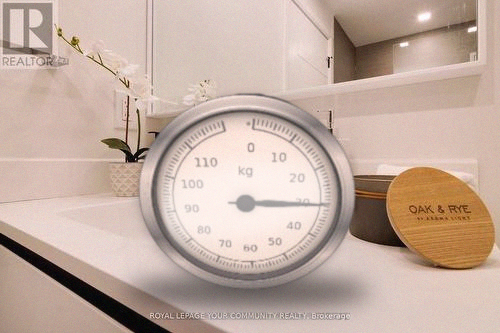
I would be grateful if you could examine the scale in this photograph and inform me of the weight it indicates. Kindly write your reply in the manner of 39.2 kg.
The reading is 30 kg
